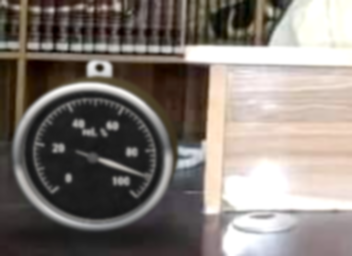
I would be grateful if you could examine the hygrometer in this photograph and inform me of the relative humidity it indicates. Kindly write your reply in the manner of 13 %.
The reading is 90 %
